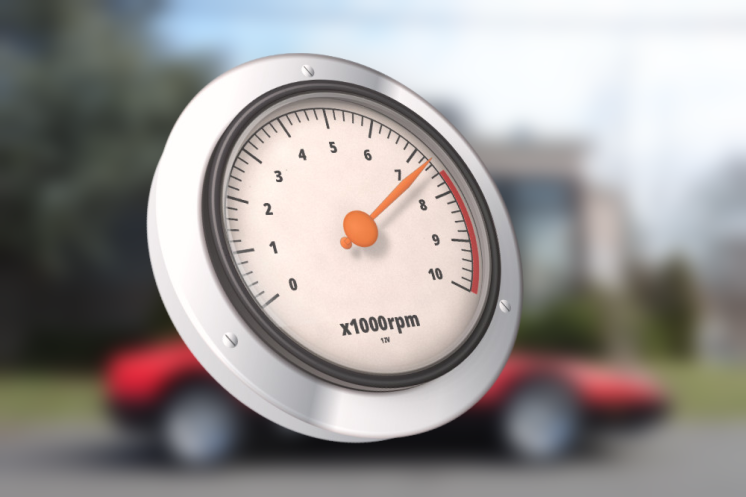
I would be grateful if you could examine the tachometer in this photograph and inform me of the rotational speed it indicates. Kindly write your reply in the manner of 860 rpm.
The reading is 7300 rpm
